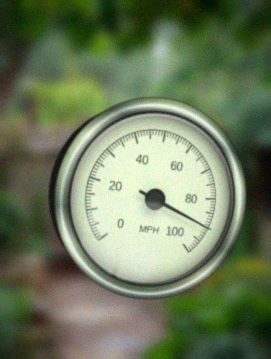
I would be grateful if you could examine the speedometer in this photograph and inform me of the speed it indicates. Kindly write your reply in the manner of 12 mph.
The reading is 90 mph
